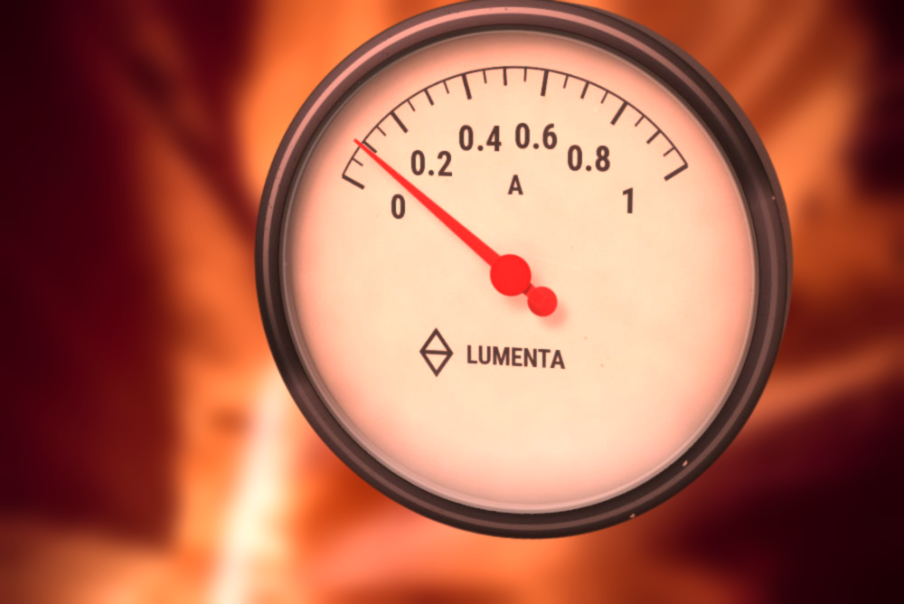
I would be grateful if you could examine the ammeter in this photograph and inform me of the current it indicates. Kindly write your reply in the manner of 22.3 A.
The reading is 0.1 A
